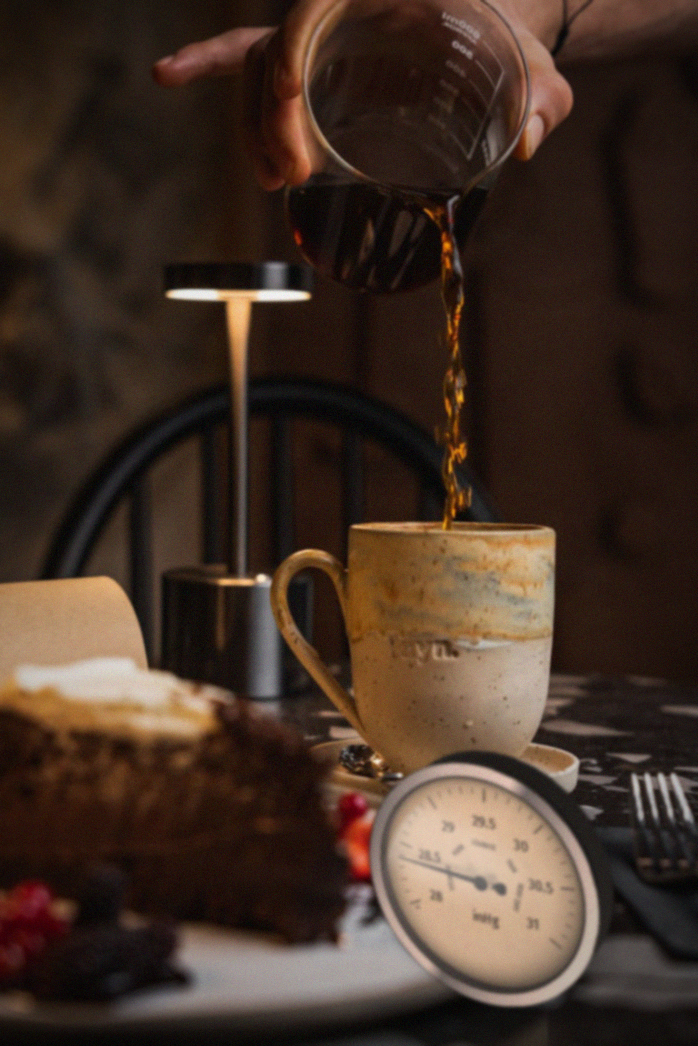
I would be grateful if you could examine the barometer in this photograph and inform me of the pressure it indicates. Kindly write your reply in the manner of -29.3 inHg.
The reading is 28.4 inHg
